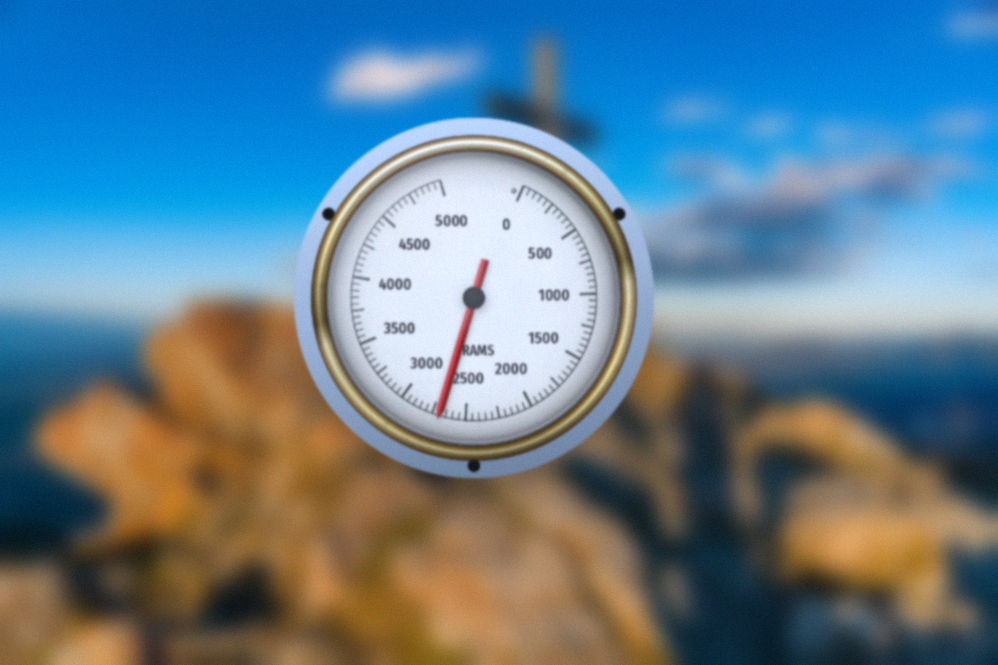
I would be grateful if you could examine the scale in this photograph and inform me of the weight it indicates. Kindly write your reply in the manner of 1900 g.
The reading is 2700 g
